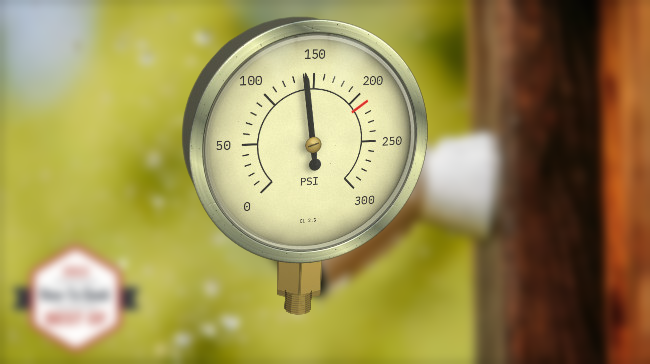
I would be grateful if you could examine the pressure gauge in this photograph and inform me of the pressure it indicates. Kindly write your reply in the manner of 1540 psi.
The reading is 140 psi
